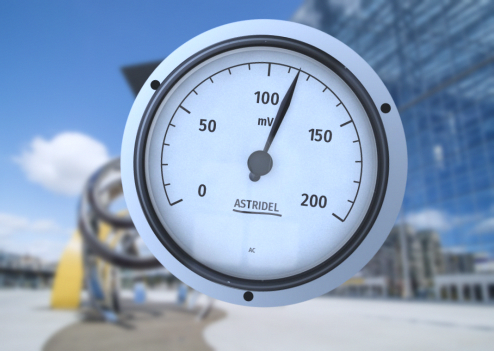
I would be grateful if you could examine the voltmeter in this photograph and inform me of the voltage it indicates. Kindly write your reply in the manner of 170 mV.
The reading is 115 mV
